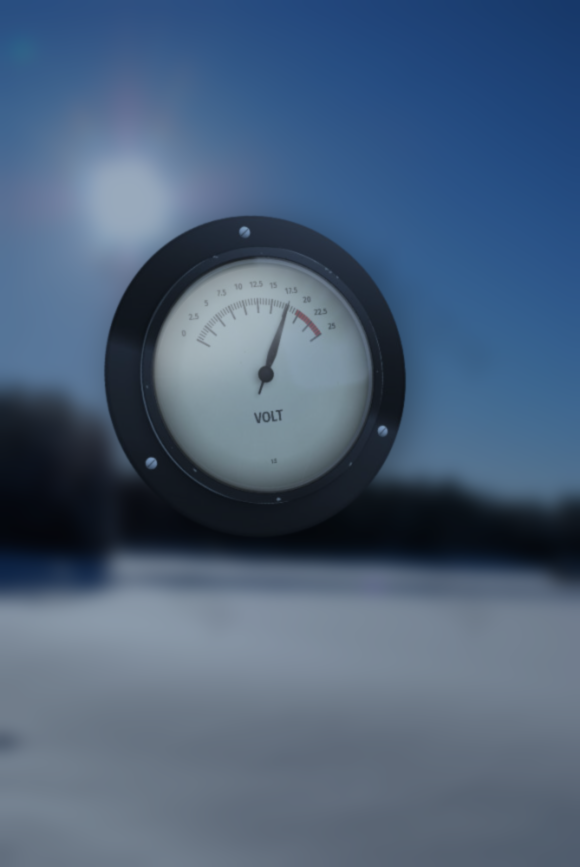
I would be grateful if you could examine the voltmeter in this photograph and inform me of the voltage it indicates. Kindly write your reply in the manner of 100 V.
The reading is 17.5 V
